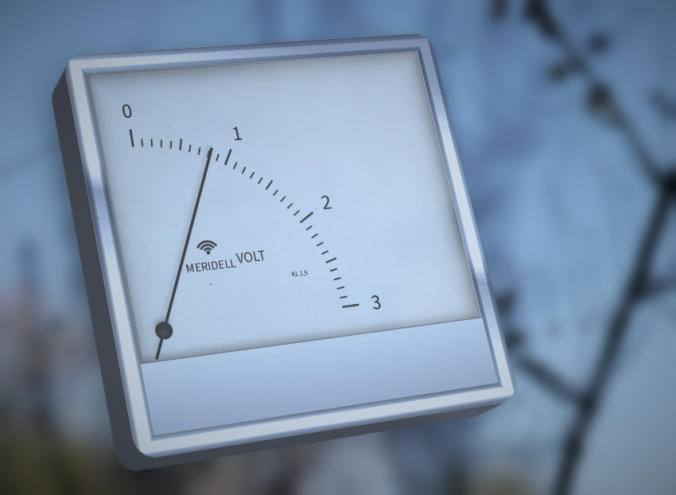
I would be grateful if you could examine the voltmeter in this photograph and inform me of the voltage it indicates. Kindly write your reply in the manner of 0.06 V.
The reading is 0.8 V
